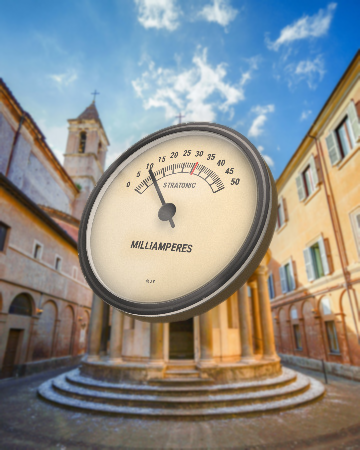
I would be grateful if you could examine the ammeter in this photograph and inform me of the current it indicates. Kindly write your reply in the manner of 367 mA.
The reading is 10 mA
